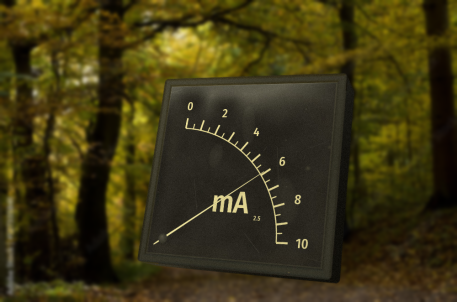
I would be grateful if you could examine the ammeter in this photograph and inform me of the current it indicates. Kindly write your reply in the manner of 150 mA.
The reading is 6 mA
